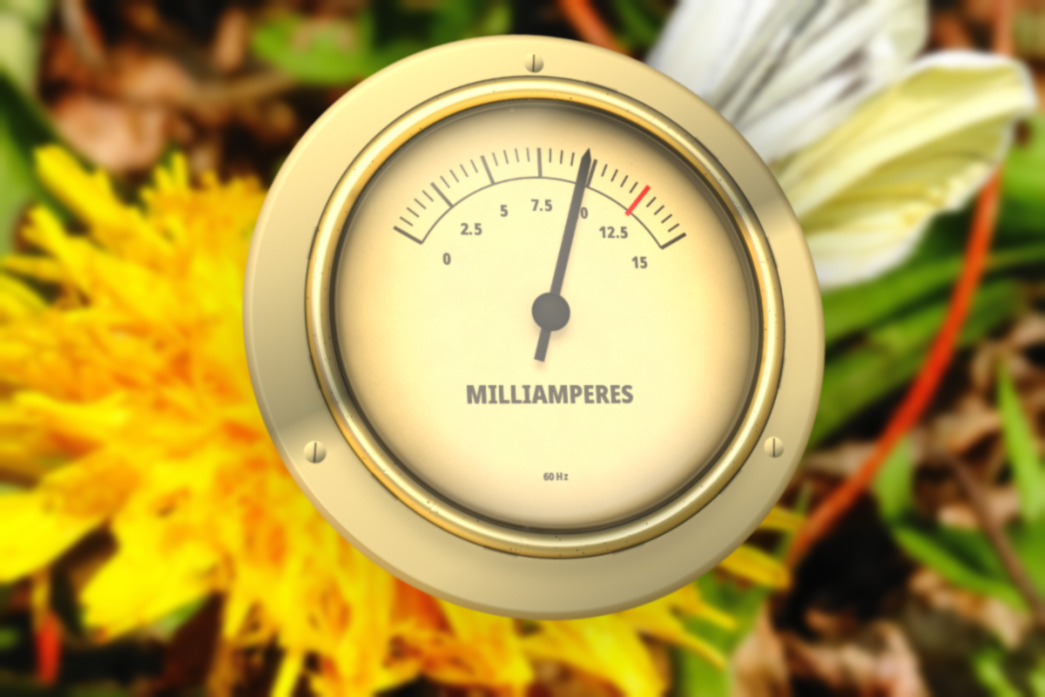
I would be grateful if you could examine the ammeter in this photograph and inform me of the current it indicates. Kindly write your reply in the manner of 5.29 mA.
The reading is 9.5 mA
